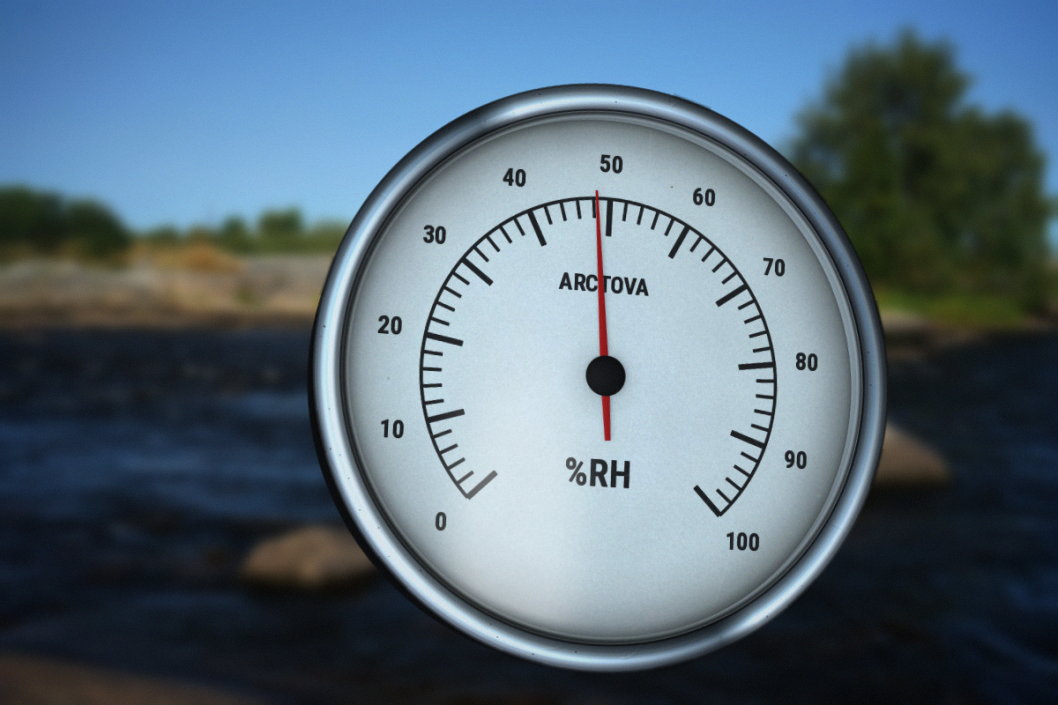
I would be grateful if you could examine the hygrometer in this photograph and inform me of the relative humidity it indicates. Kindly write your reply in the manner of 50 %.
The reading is 48 %
